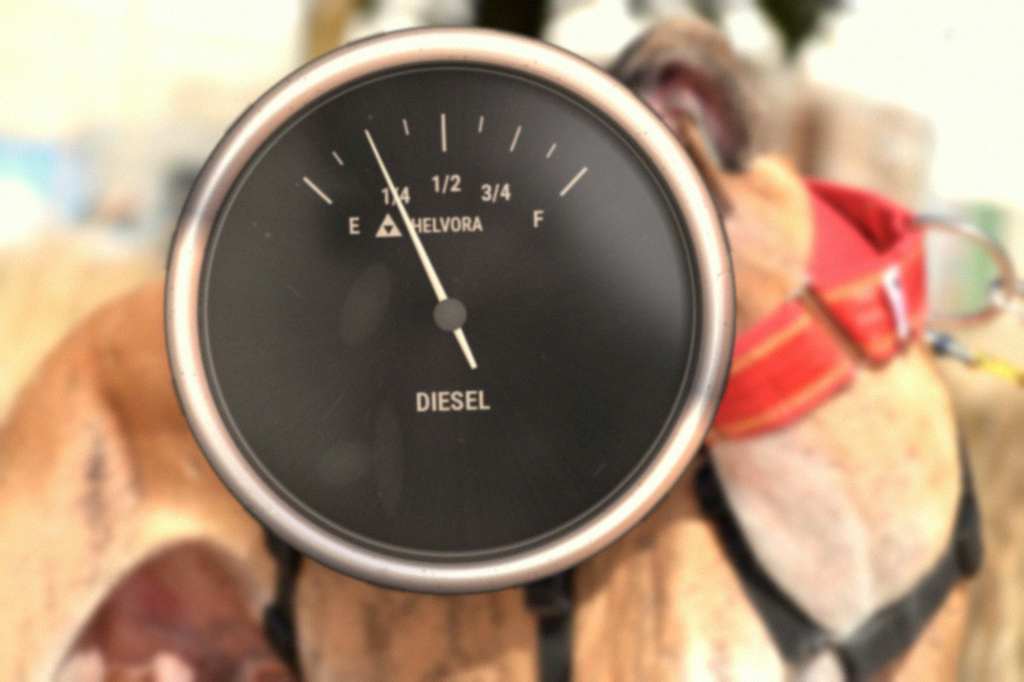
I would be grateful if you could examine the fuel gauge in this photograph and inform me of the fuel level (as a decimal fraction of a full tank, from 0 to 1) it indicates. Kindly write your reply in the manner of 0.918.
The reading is 0.25
